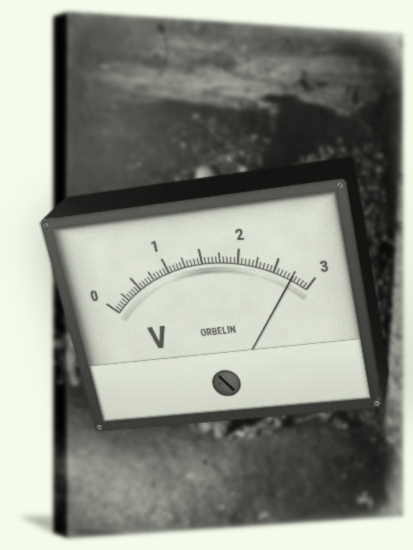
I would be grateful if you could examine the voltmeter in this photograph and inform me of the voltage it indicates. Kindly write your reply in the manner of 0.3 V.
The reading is 2.75 V
